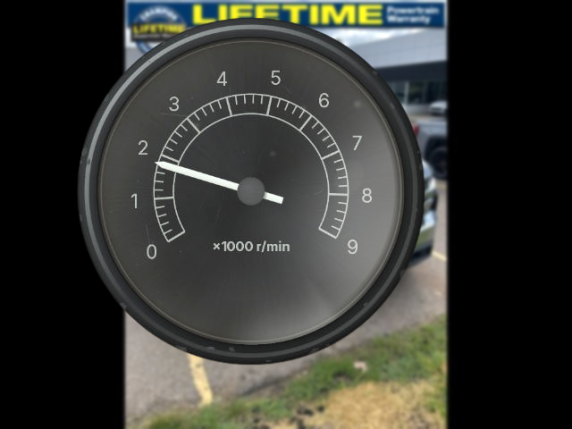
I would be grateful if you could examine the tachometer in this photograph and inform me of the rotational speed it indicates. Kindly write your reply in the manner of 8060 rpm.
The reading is 1800 rpm
